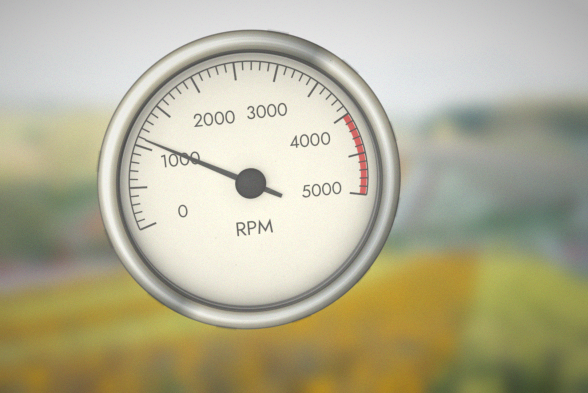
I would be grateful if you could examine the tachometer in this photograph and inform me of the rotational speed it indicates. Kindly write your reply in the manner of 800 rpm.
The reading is 1100 rpm
